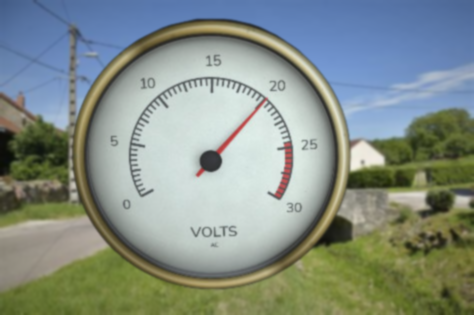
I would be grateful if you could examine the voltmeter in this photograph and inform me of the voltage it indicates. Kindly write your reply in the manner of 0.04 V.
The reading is 20 V
